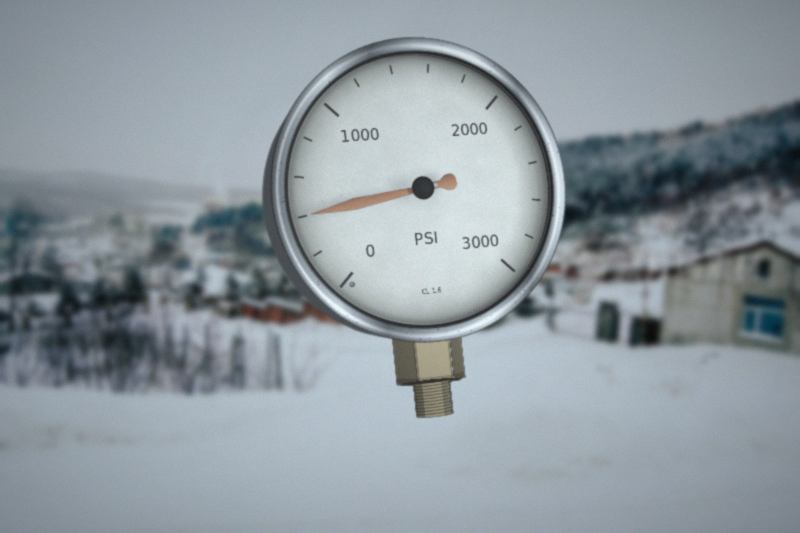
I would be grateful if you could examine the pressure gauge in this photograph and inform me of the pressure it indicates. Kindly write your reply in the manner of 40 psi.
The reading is 400 psi
